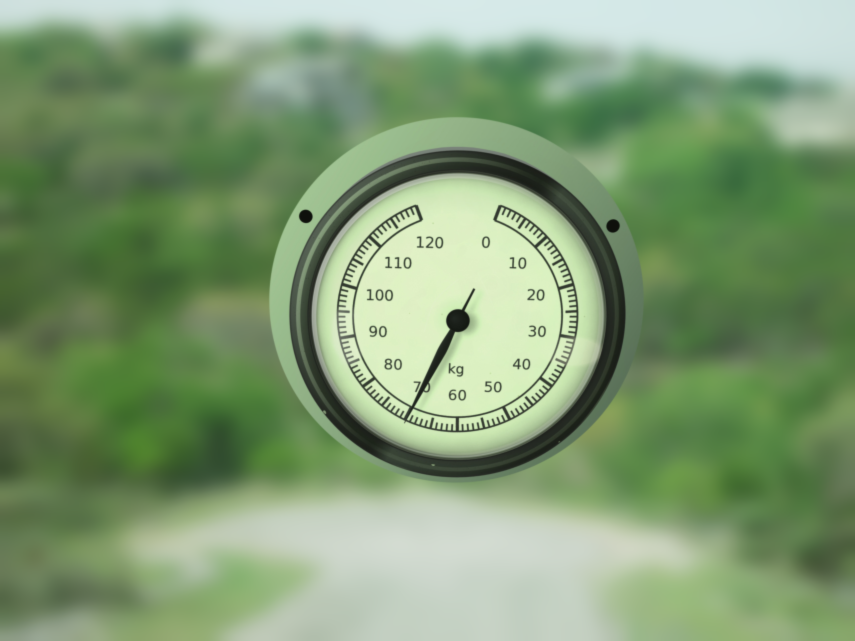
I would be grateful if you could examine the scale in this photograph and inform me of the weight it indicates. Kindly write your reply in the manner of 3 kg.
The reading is 70 kg
